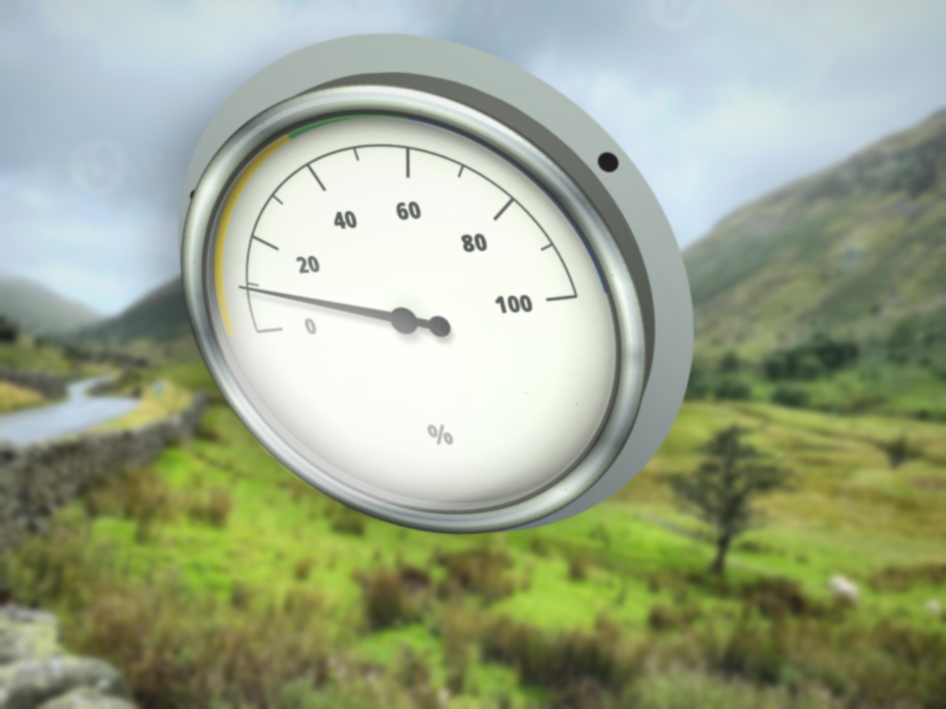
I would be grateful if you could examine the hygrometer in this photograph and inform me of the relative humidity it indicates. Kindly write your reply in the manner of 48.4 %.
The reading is 10 %
